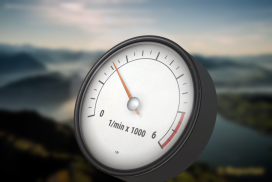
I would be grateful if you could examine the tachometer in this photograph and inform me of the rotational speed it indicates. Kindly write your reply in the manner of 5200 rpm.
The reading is 1625 rpm
